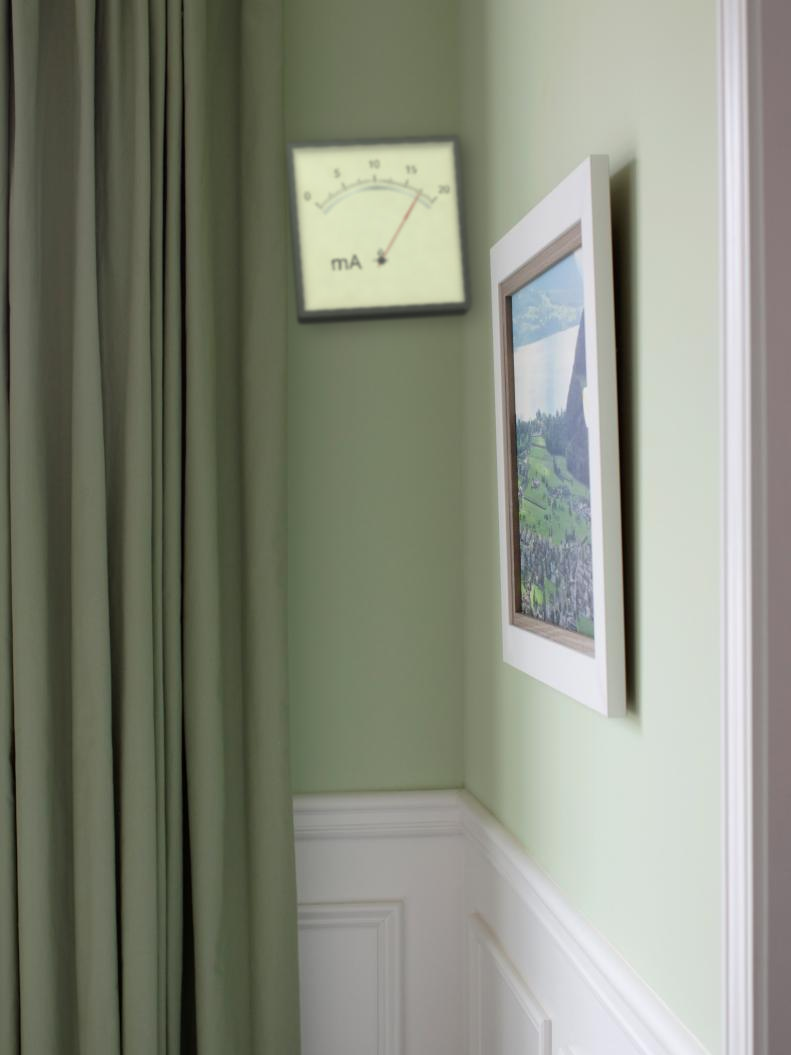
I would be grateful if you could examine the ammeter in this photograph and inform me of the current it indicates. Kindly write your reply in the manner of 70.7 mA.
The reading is 17.5 mA
